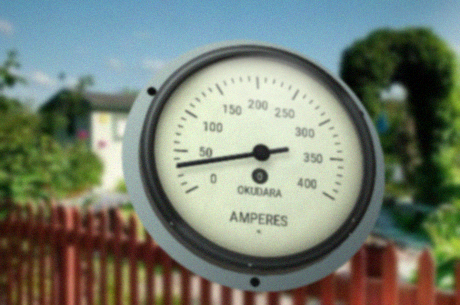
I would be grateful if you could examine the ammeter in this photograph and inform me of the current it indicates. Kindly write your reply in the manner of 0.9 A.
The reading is 30 A
